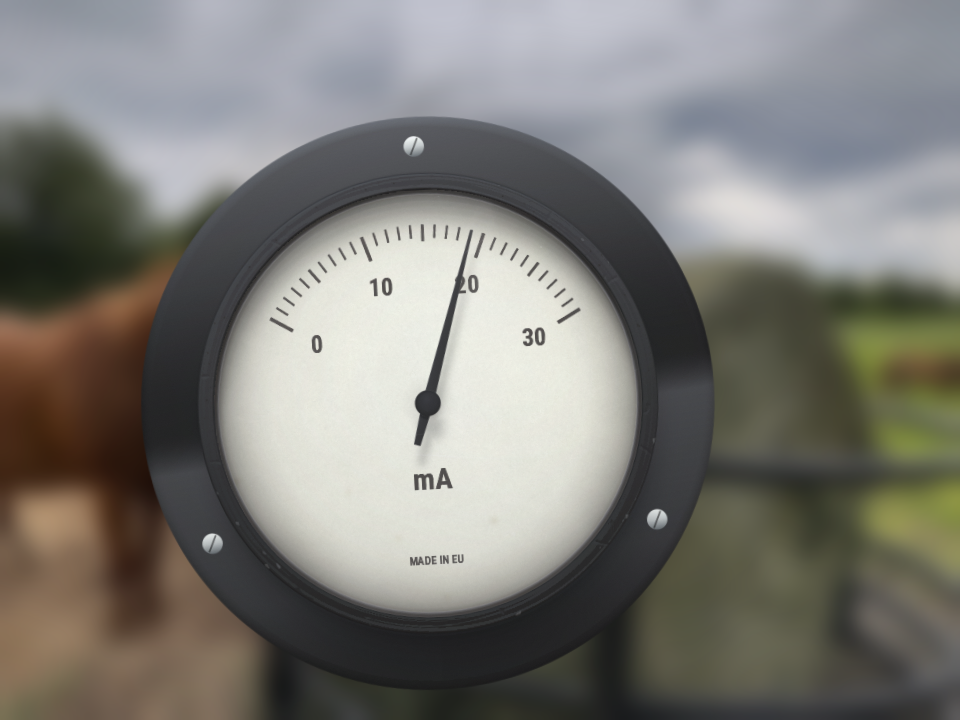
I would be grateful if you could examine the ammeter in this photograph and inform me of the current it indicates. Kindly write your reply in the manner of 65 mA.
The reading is 19 mA
